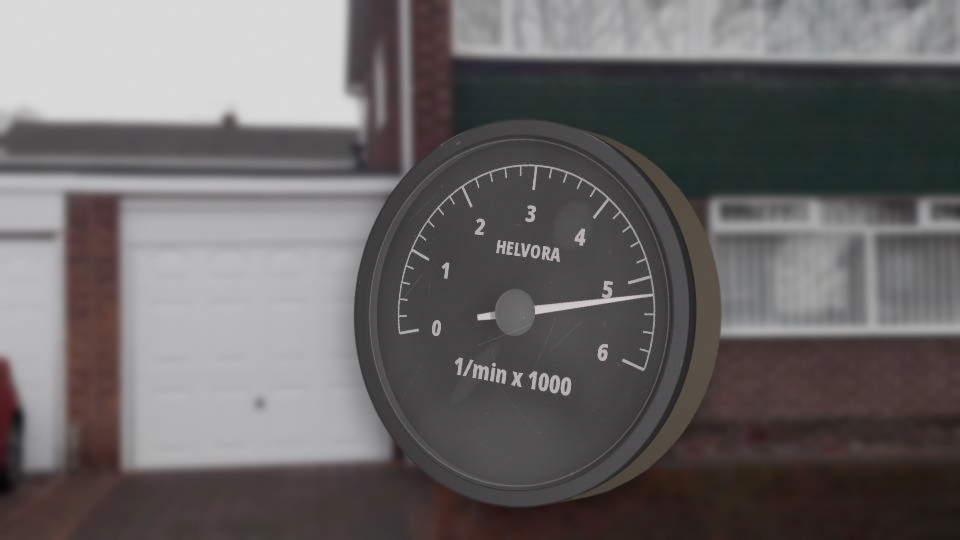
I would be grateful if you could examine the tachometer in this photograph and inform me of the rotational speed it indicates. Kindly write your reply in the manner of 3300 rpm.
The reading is 5200 rpm
